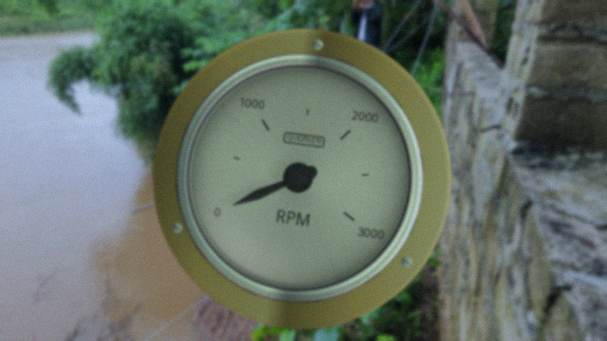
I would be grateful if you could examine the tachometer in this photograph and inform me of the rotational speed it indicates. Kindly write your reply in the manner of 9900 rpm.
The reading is 0 rpm
